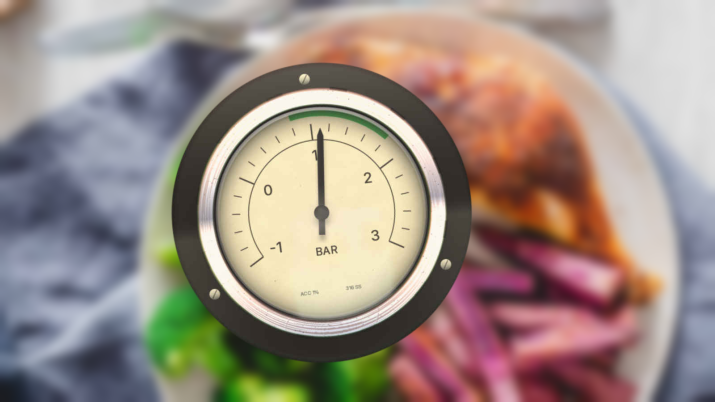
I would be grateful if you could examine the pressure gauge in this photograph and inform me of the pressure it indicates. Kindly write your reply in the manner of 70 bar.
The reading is 1.1 bar
